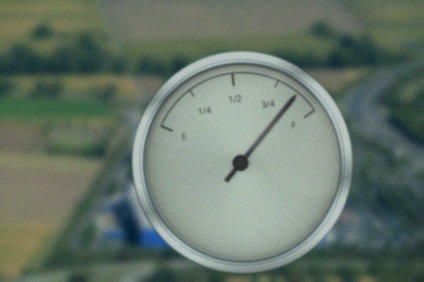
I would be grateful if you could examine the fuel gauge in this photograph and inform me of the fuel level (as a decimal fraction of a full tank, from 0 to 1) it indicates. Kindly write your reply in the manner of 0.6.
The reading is 0.875
